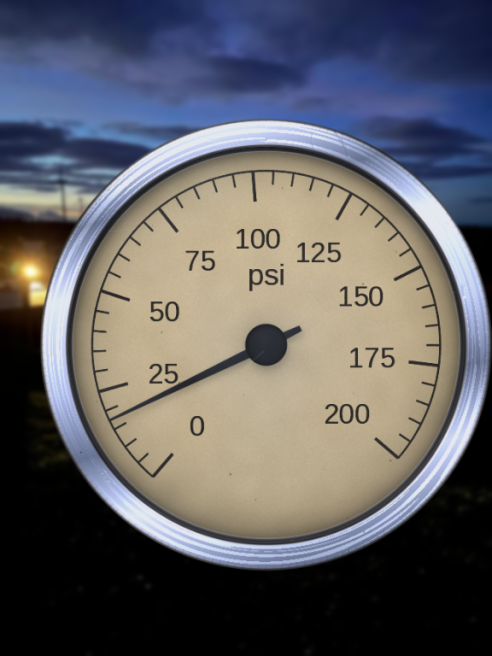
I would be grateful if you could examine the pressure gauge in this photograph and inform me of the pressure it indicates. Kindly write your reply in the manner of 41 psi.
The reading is 17.5 psi
